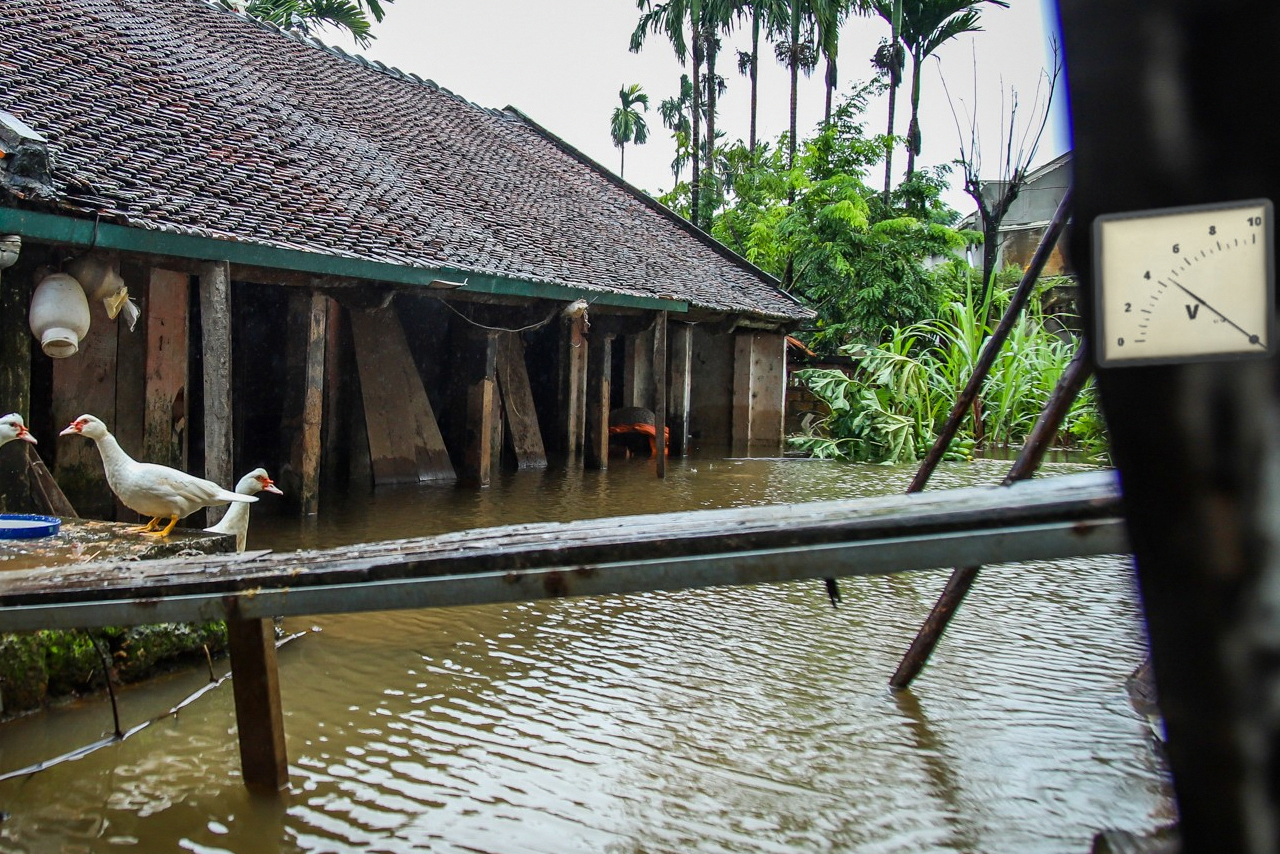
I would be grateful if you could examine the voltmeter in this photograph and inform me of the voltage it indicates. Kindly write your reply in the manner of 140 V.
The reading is 4.5 V
